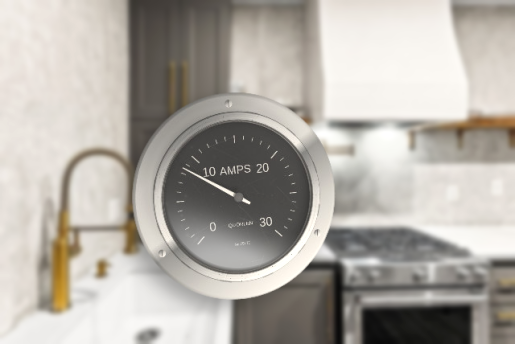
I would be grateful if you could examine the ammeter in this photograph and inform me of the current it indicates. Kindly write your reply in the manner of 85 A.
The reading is 8.5 A
